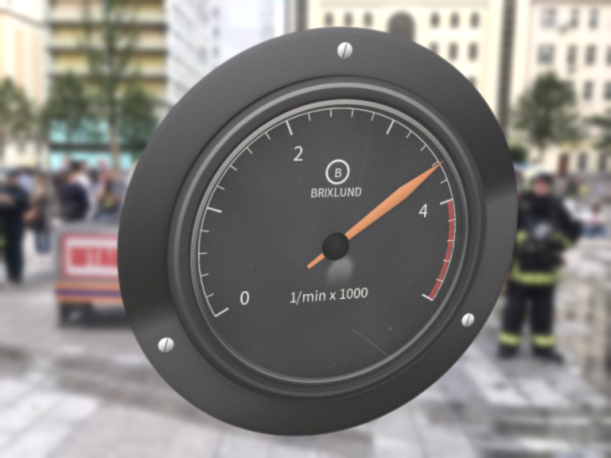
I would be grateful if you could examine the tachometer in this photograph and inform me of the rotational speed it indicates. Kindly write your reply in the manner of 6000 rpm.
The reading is 3600 rpm
